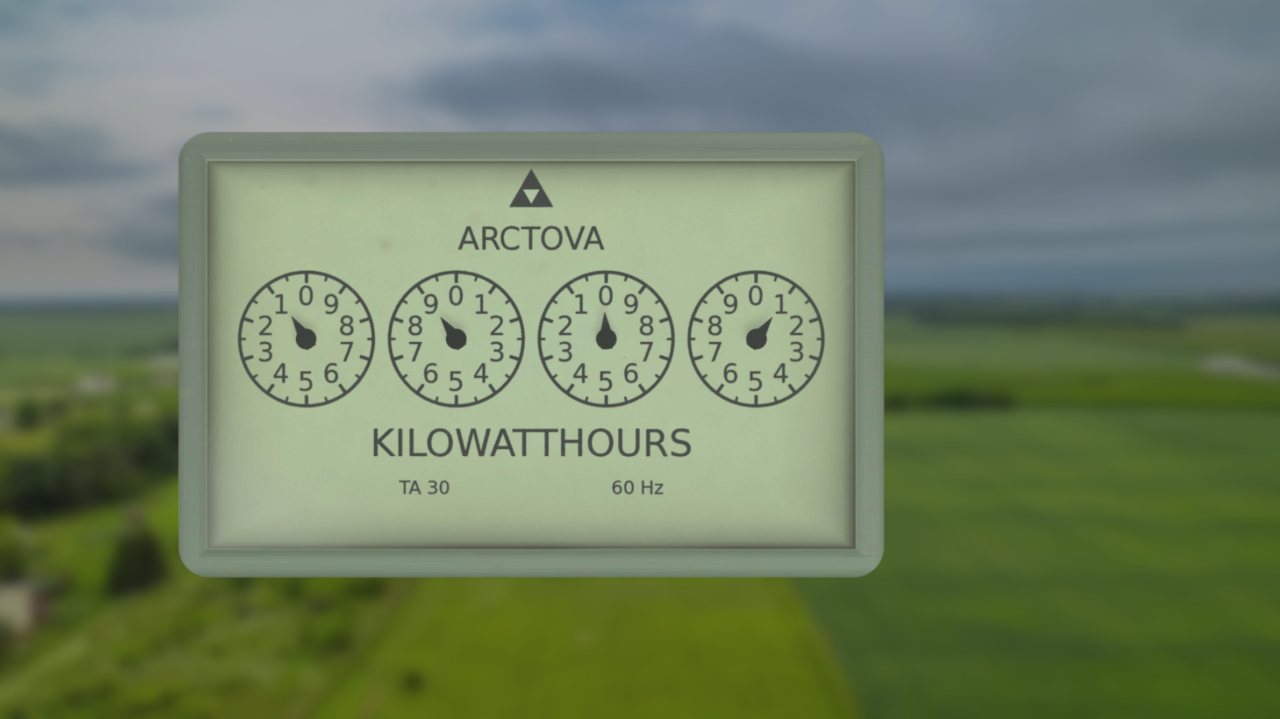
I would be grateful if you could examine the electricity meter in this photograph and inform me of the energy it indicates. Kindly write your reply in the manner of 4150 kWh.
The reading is 901 kWh
